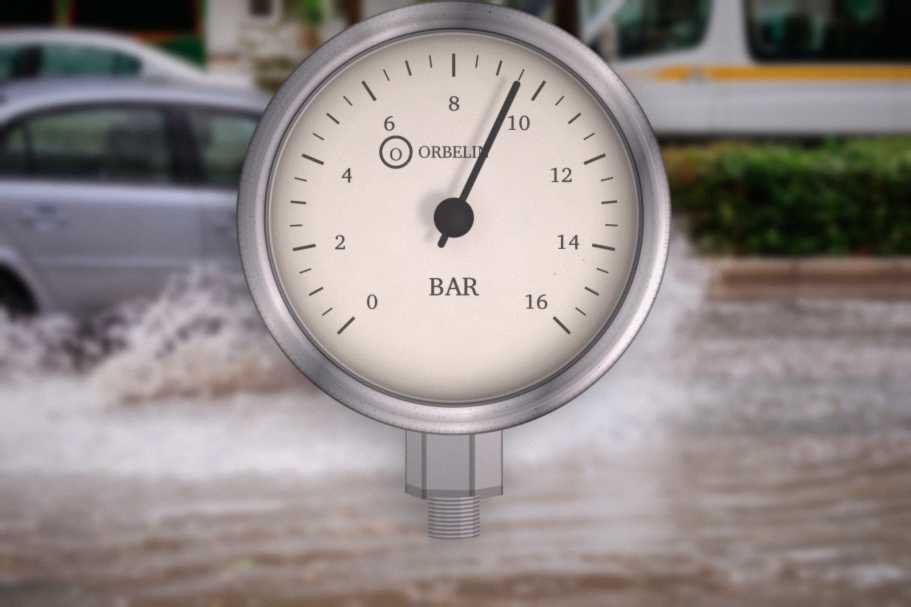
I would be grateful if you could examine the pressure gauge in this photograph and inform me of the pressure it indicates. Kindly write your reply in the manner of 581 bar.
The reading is 9.5 bar
